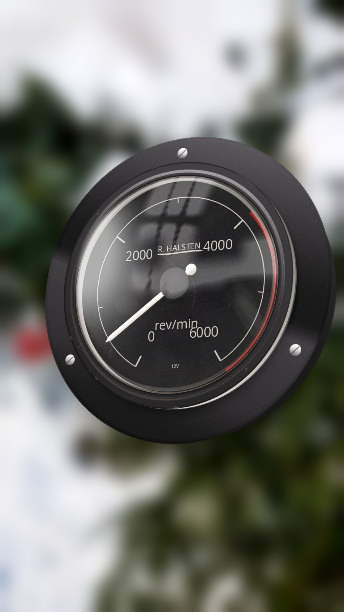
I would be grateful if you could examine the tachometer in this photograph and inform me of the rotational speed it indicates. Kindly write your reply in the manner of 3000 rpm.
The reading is 500 rpm
